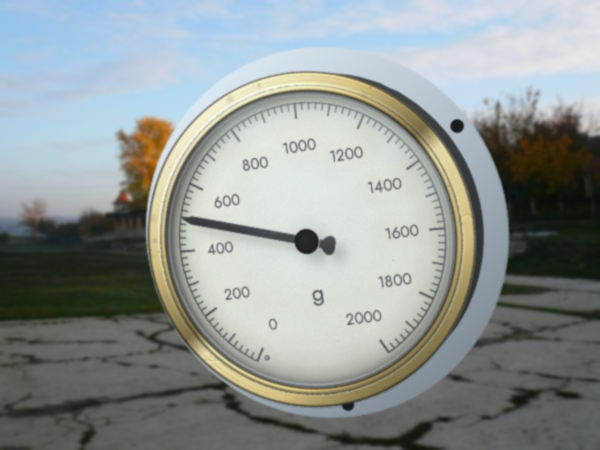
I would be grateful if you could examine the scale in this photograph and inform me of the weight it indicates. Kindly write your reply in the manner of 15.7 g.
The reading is 500 g
